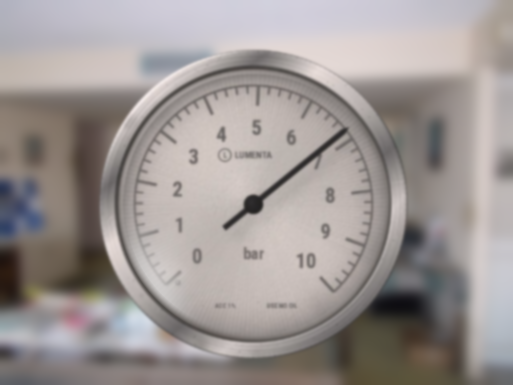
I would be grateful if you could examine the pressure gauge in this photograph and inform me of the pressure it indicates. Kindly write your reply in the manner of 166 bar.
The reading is 6.8 bar
